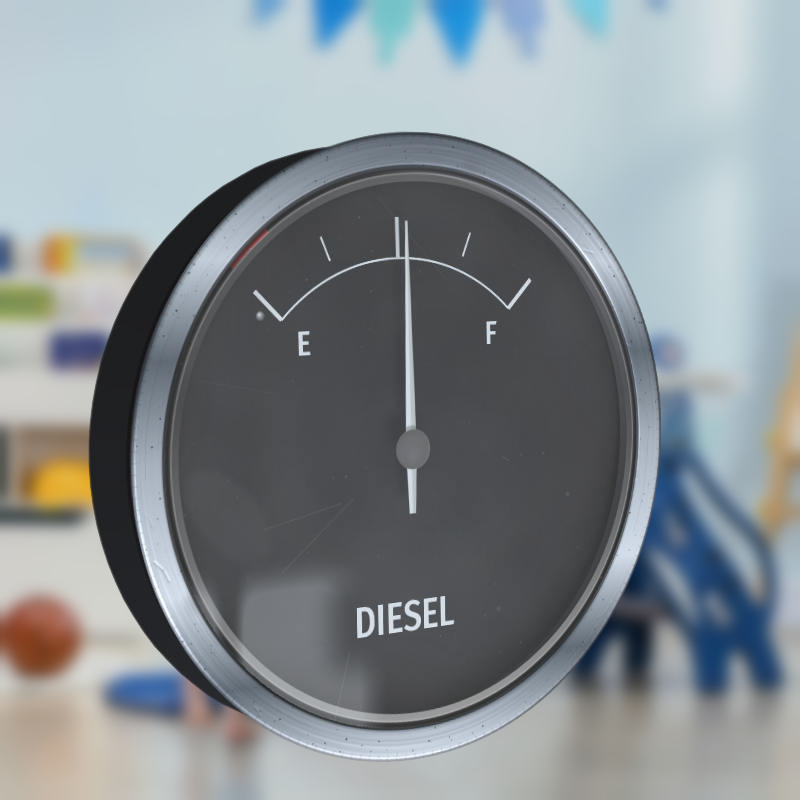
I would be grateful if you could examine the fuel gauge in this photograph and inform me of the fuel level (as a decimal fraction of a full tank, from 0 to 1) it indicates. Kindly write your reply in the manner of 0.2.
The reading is 0.5
